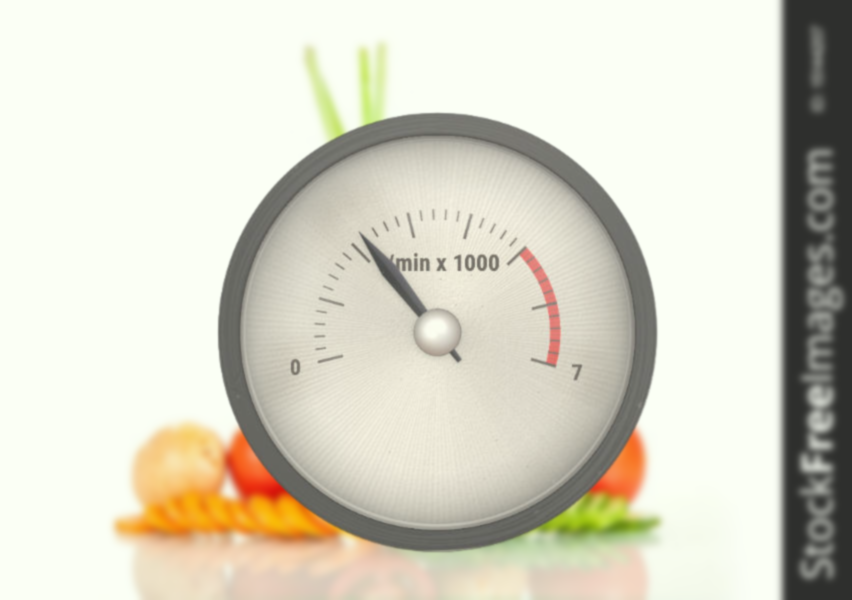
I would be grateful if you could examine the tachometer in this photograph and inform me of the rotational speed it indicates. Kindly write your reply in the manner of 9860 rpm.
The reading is 2200 rpm
